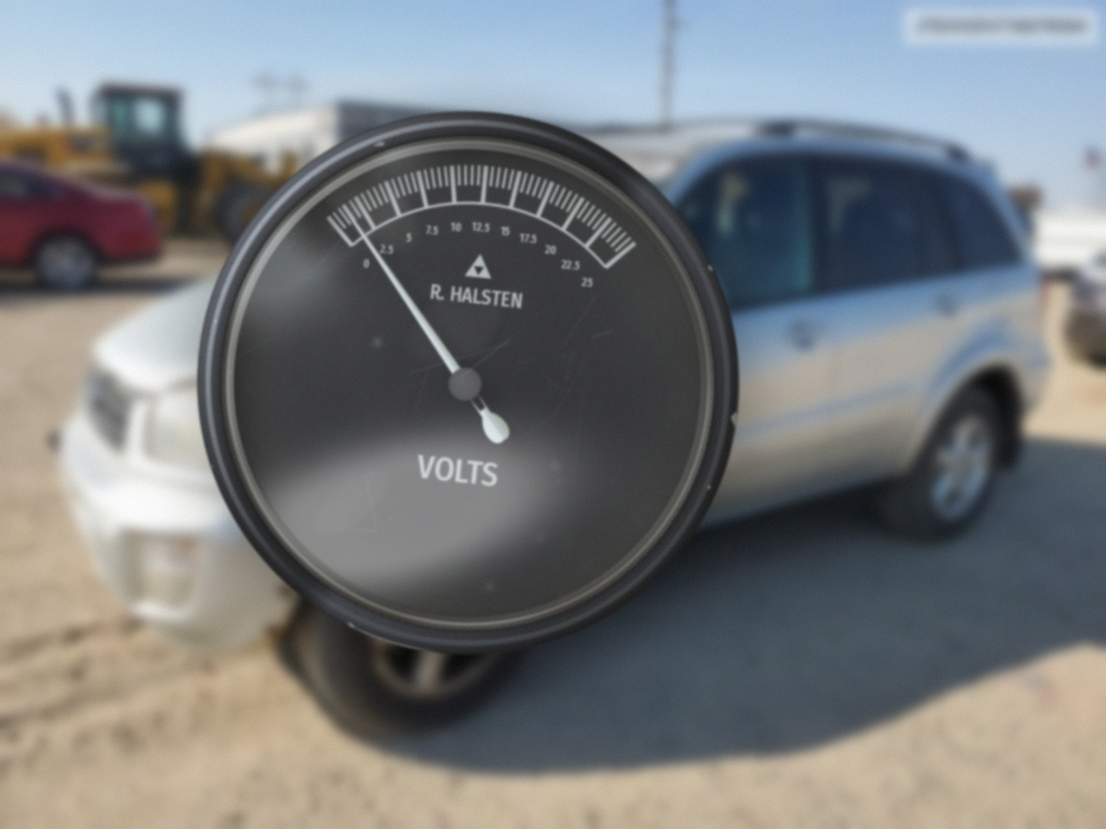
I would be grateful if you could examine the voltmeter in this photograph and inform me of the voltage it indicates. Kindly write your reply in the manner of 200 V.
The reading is 1.5 V
